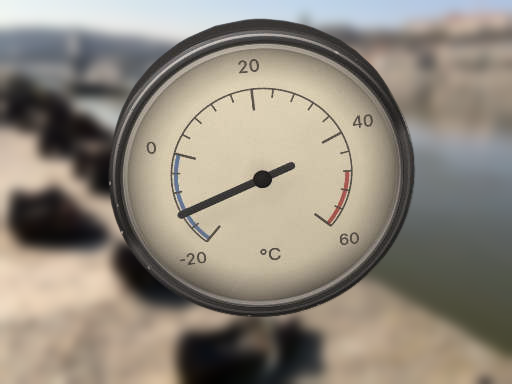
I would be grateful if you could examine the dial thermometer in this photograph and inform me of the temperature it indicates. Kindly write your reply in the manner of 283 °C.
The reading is -12 °C
